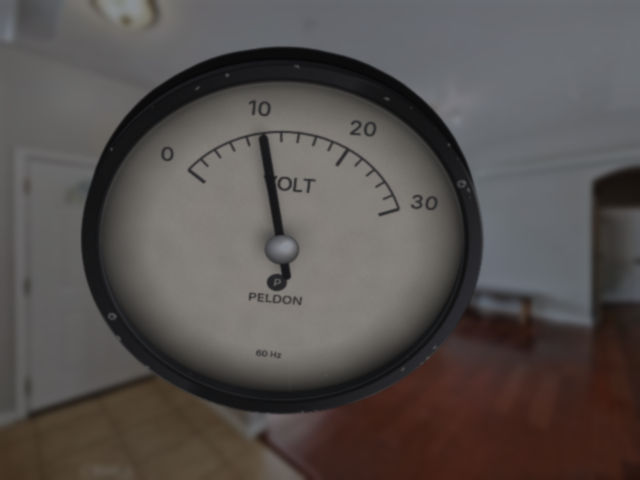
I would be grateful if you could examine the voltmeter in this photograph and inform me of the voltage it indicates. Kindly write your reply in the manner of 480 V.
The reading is 10 V
